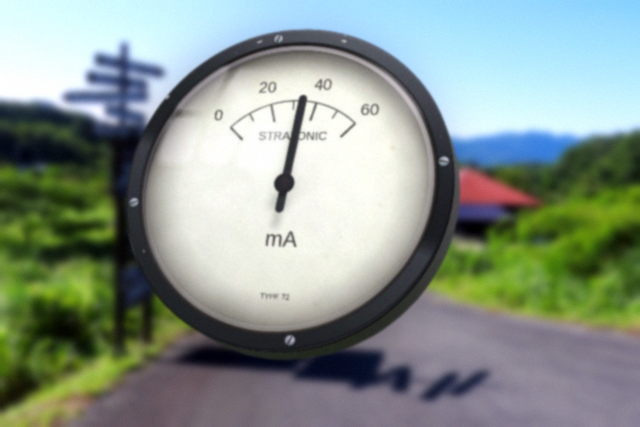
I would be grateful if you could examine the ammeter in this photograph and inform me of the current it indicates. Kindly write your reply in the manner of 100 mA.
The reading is 35 mA
